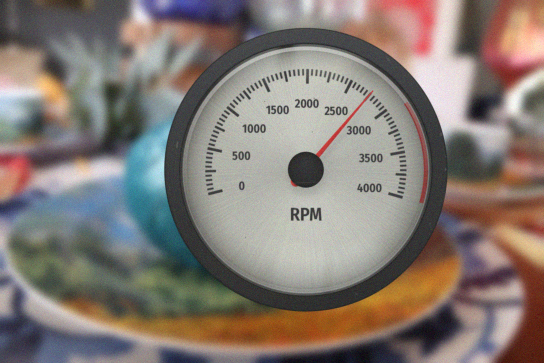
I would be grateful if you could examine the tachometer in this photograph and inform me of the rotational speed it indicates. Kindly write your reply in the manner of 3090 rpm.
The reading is 2750 rpm
